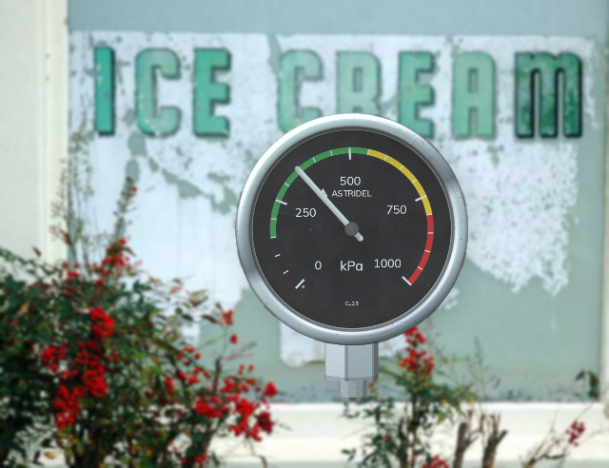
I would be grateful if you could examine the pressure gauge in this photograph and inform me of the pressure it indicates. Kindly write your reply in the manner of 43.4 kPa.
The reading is 350 kPa
